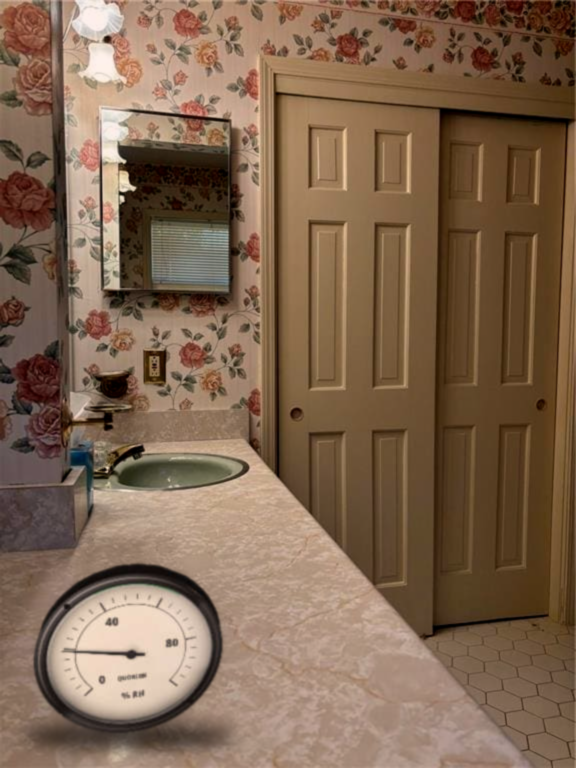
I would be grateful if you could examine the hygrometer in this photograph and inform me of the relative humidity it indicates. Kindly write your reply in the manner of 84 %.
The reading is 20 %
